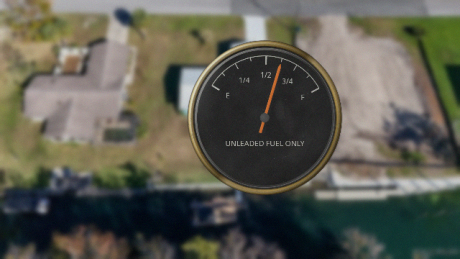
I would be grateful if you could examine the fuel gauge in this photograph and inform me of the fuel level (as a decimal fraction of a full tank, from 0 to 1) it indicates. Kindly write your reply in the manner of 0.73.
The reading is 0.625
